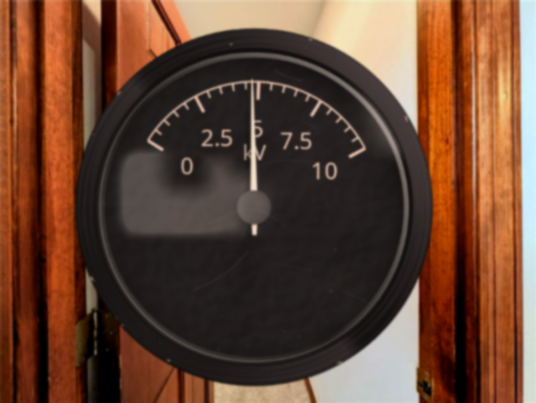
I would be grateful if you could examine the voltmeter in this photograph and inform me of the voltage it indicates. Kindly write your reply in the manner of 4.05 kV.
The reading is 4.75 kV
